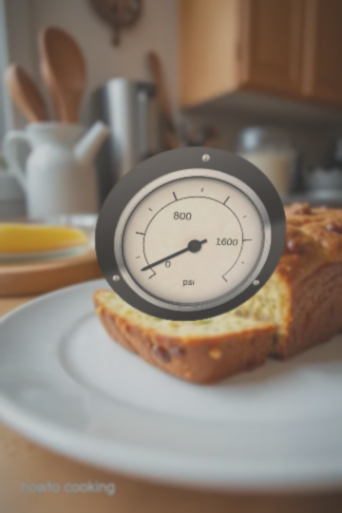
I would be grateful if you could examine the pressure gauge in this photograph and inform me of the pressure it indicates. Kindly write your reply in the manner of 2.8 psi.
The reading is 100 psi
